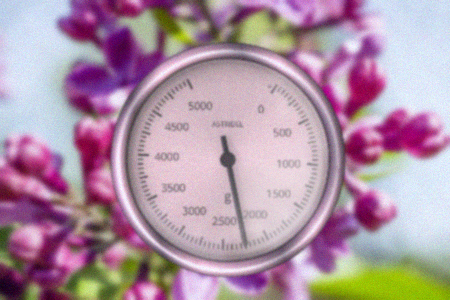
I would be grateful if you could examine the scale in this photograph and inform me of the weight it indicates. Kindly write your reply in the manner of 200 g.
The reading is 2250 g
